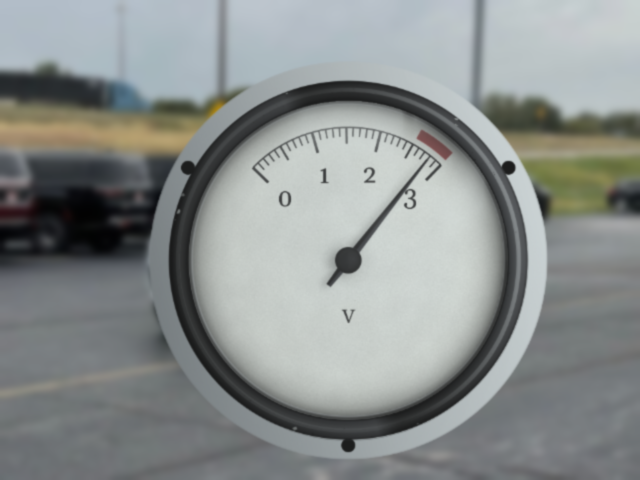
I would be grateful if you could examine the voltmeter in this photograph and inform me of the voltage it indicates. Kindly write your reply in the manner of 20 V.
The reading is 2.8 V
